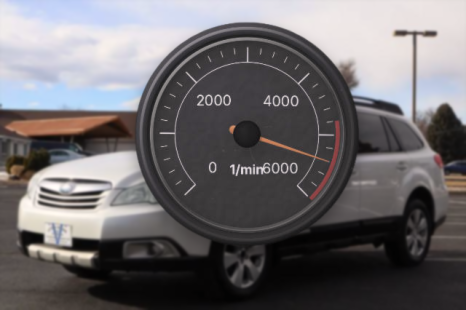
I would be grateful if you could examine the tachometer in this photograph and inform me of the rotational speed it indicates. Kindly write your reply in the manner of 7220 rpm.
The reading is 5400 rpm
